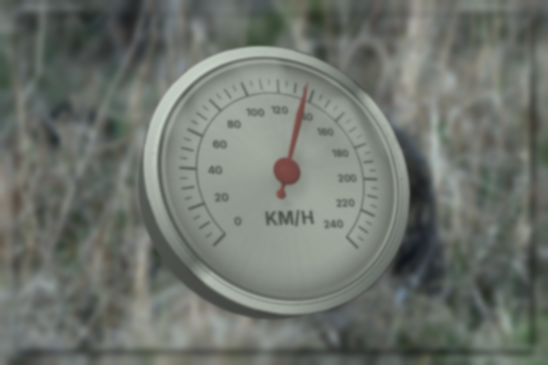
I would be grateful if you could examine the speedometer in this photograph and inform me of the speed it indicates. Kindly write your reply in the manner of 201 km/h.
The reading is 135 km/h
